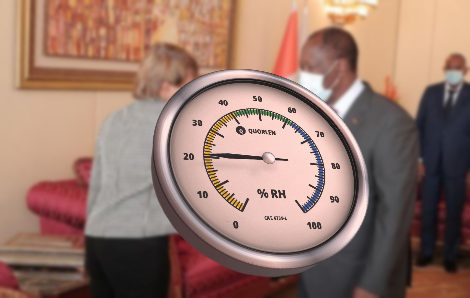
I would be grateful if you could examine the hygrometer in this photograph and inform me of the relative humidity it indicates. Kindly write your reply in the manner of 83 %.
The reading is 20 %
